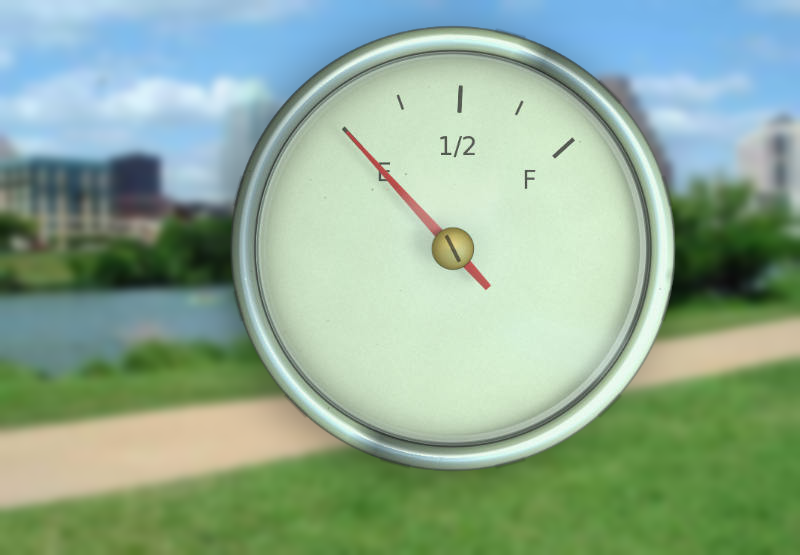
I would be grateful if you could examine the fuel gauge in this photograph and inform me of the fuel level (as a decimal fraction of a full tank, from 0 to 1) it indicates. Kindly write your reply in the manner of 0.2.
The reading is 0
